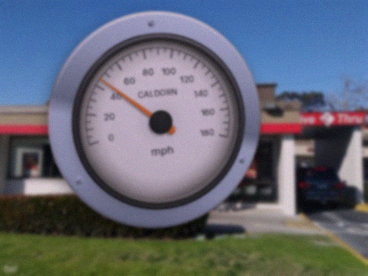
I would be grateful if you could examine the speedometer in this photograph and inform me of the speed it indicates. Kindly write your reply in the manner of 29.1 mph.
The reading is 45 mph
